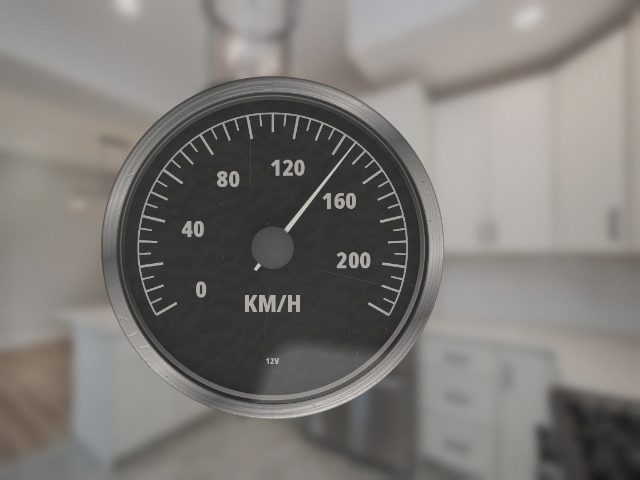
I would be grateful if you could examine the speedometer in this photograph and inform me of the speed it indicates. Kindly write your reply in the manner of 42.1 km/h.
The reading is 145 km/h
